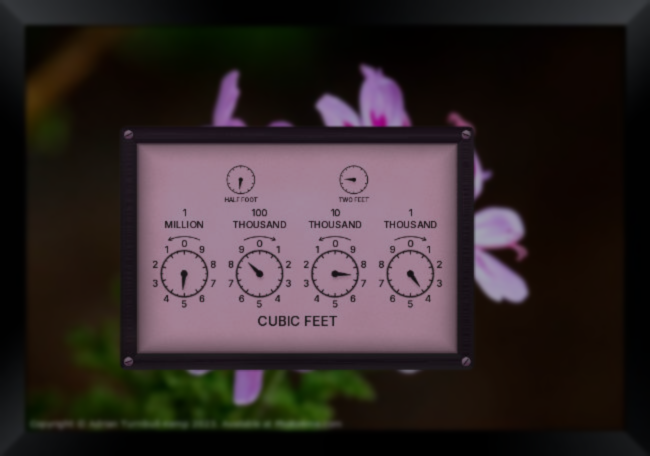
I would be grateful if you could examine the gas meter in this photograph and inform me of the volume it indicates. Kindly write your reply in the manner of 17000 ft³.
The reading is 487400 ft³
